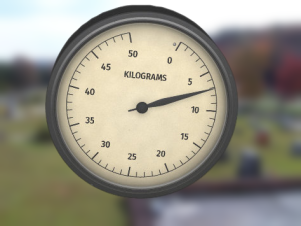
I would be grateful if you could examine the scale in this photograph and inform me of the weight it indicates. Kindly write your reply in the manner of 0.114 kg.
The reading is 7 kg
